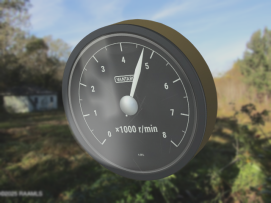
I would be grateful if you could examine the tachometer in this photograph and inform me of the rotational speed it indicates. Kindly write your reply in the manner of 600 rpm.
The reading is 4750 rpm
